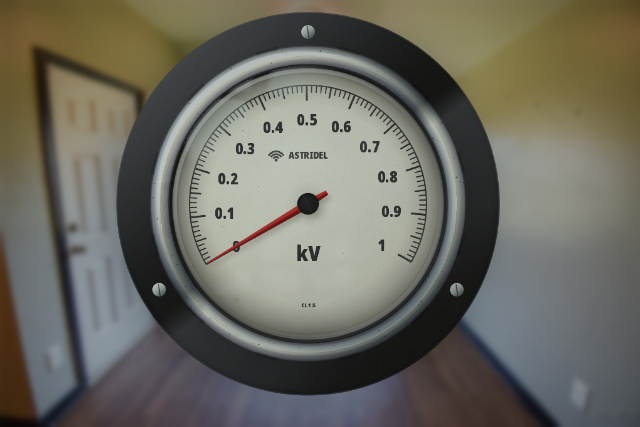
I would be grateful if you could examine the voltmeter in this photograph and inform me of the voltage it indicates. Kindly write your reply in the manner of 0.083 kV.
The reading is 0 kV
